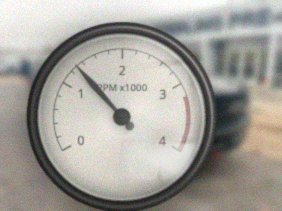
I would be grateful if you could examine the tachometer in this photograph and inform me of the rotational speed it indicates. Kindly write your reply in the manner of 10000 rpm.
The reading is 1300 rpm
